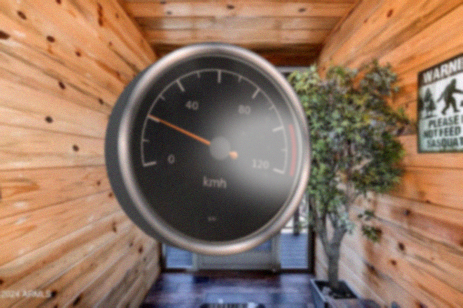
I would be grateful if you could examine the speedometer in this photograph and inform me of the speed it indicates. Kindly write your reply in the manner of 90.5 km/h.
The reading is 20 km/h
